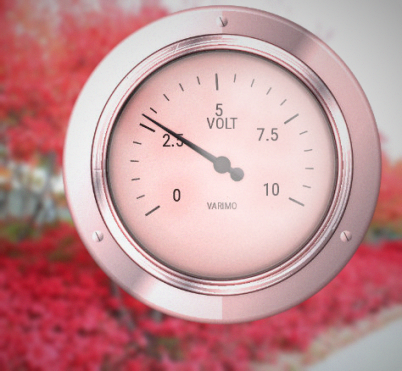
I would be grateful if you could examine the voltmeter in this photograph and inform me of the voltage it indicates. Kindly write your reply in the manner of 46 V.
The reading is 2.75 V
